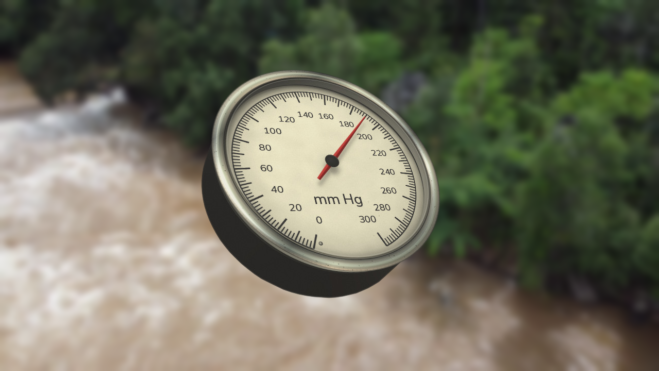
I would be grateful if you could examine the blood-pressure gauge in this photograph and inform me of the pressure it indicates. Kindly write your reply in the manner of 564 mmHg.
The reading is 190 mmHg
